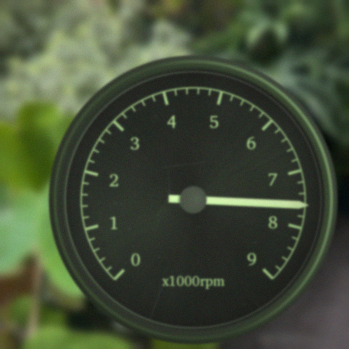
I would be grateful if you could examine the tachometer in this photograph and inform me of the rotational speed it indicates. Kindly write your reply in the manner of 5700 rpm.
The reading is 7600 rpm
